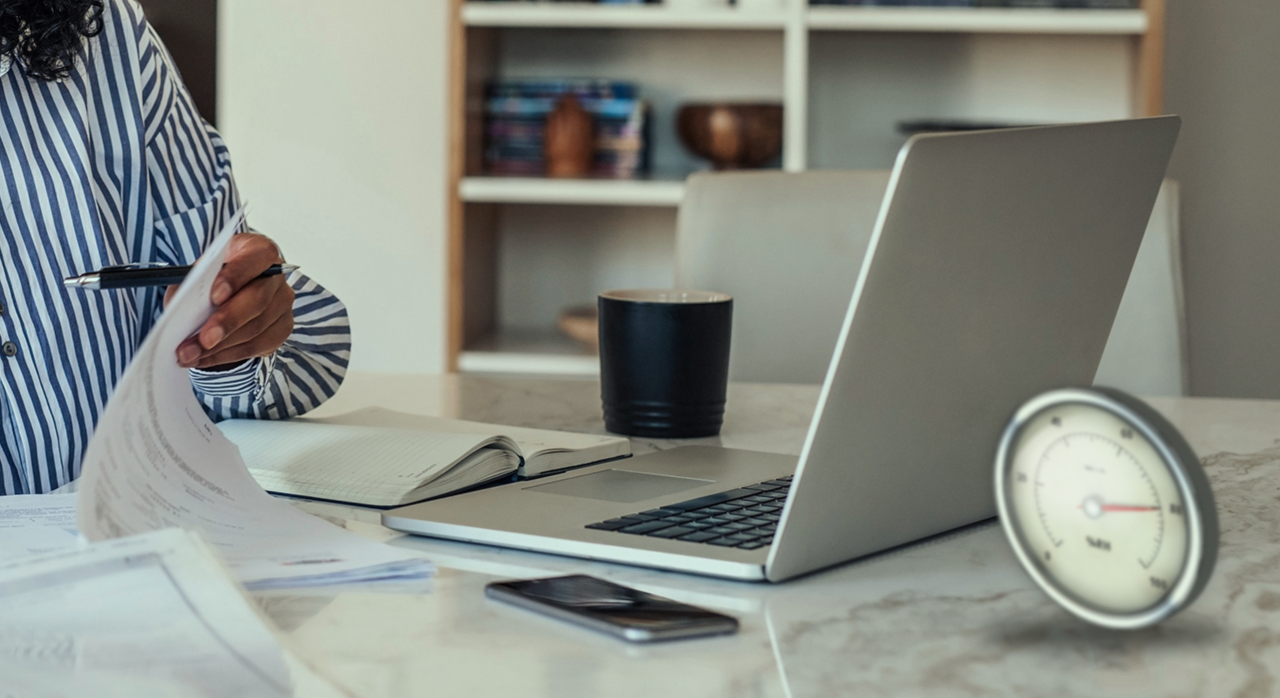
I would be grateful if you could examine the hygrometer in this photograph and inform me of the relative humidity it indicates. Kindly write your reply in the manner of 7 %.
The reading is 80 %
